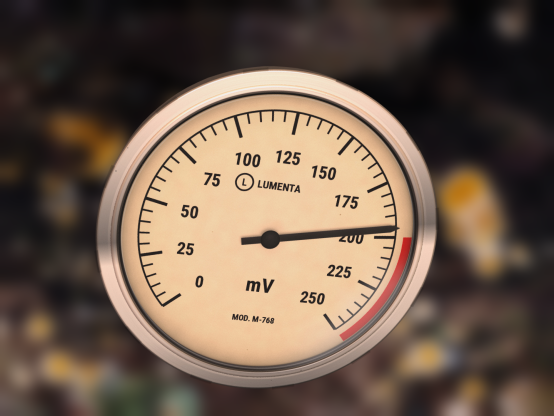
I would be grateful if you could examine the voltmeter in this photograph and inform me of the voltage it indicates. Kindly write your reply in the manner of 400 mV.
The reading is 195 mV
